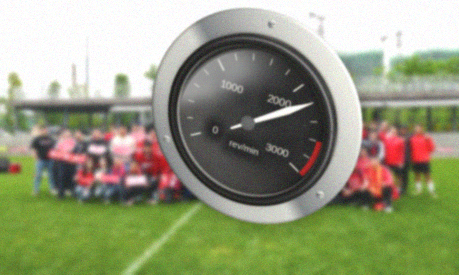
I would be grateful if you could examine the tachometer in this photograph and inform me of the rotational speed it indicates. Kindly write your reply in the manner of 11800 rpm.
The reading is 2200 rpm
